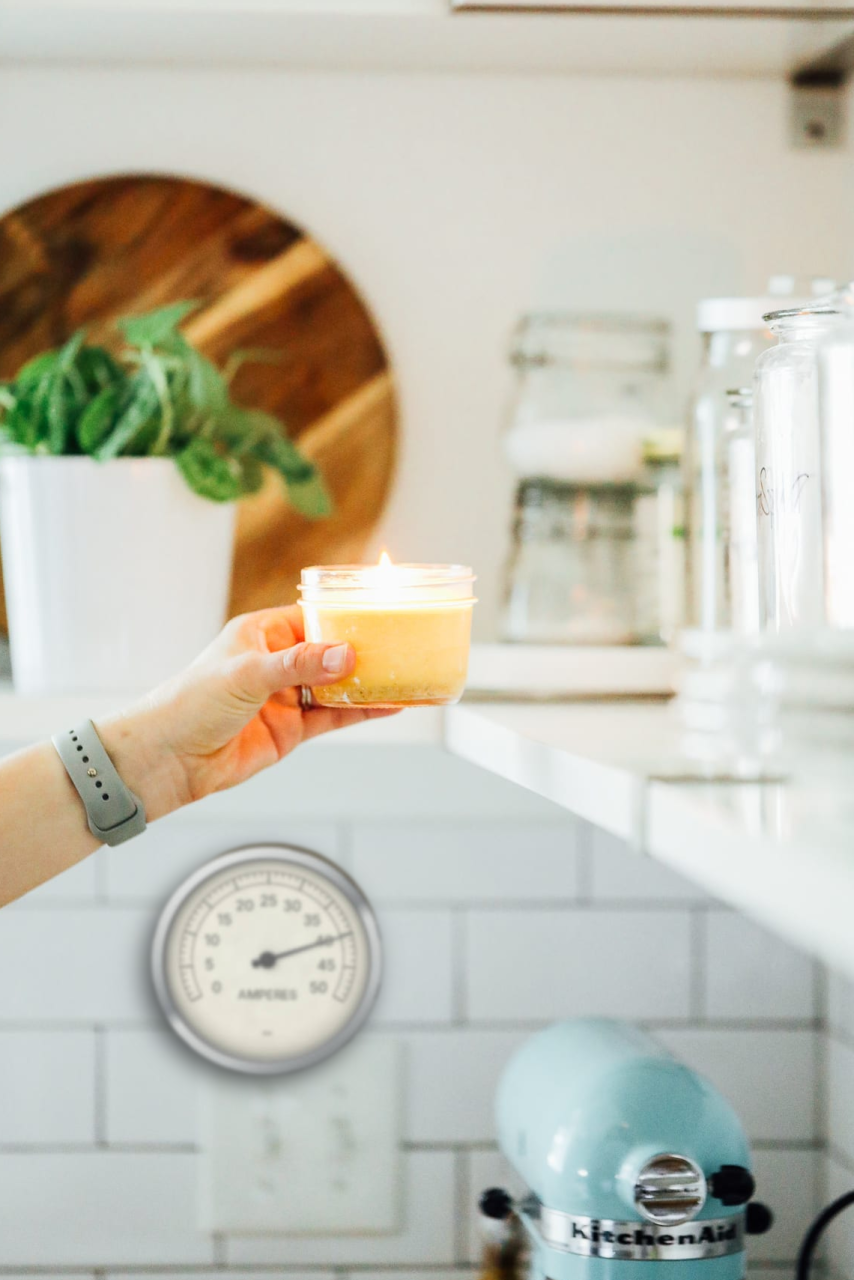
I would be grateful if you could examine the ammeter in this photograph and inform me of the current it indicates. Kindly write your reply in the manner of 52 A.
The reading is 40 A
